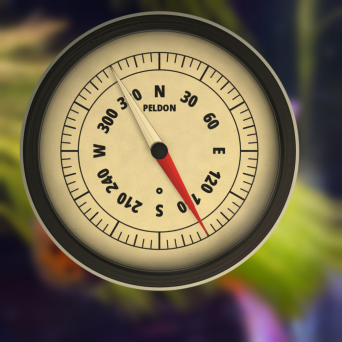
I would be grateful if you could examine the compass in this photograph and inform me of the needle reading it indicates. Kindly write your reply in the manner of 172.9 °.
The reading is 150 °
